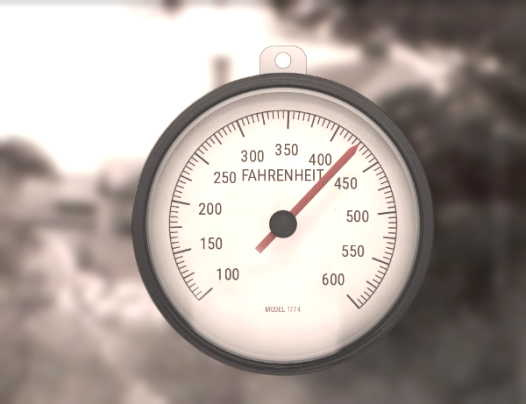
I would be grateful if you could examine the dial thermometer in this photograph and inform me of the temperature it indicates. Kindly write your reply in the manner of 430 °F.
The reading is 425 °F
